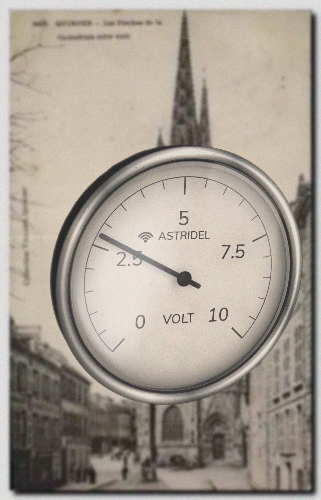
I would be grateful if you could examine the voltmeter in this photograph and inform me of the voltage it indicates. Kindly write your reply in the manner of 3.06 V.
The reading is 2.75 V
